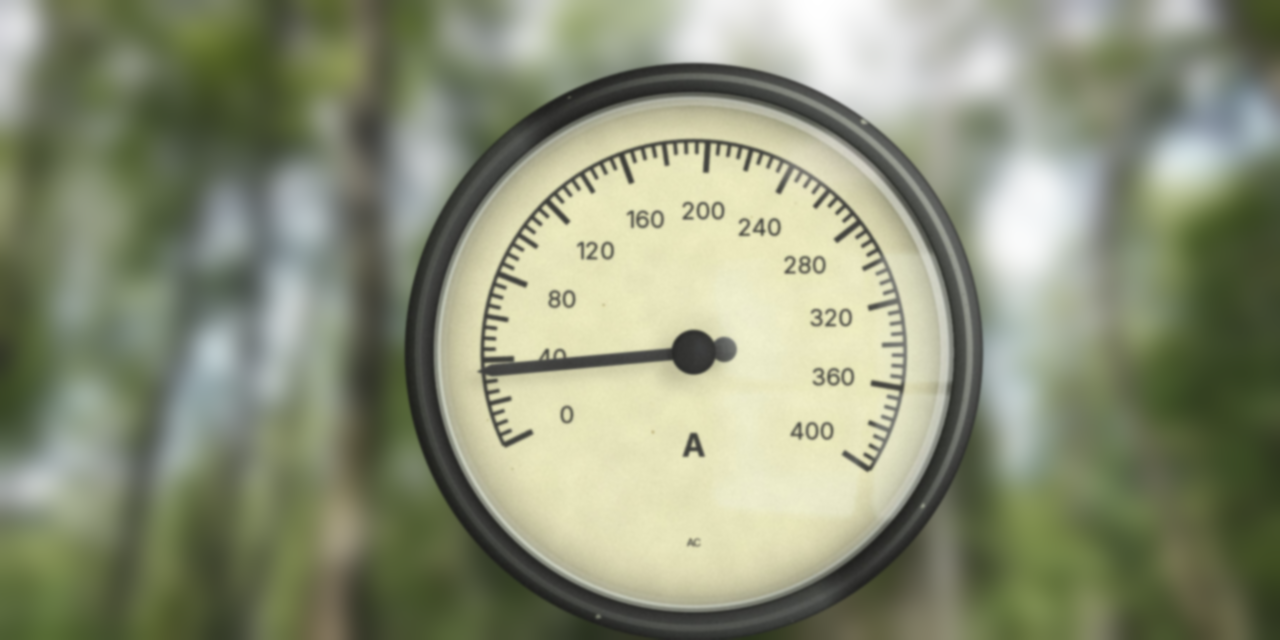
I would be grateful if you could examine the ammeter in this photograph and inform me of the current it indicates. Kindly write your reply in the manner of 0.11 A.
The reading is 35 A
